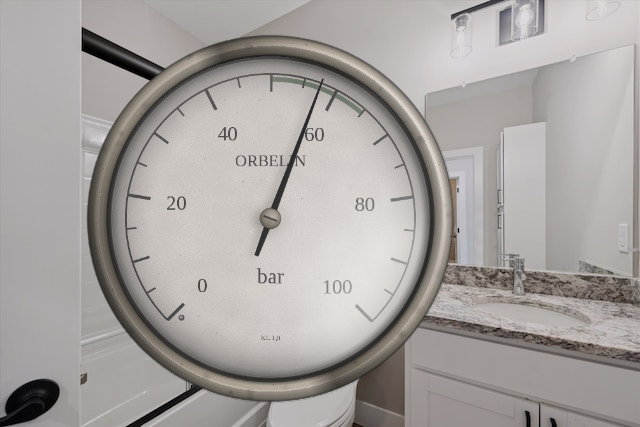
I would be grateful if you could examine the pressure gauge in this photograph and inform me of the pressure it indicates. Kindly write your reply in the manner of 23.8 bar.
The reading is 57.5 bar
